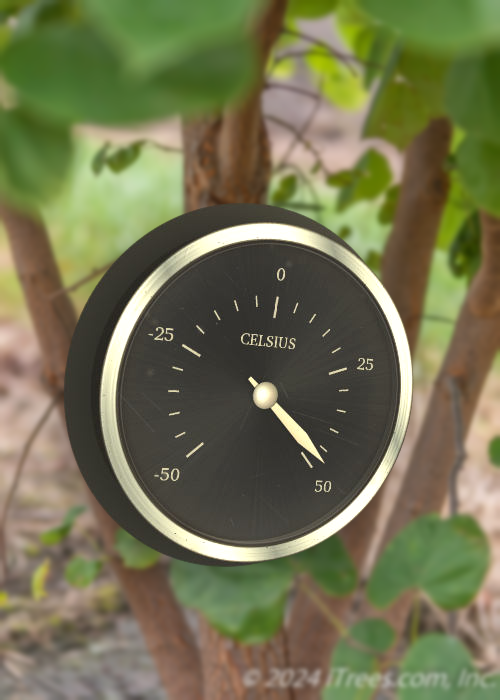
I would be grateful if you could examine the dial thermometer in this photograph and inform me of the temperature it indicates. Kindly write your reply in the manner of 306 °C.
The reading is 47.5 °C
